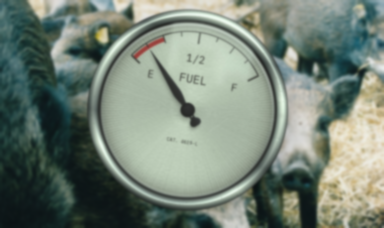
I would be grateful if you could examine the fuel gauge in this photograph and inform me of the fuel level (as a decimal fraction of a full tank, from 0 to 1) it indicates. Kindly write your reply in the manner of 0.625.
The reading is 0.125
